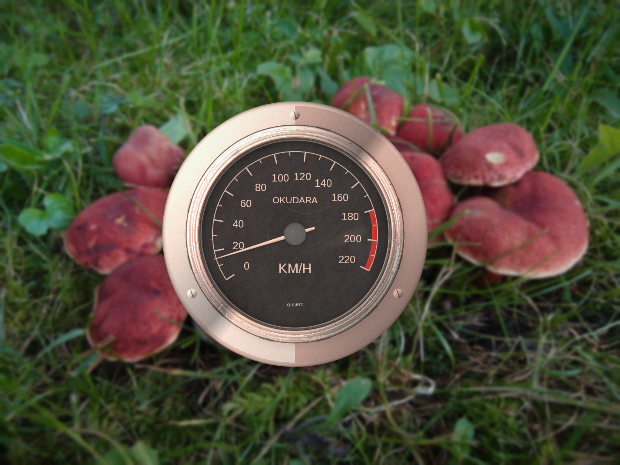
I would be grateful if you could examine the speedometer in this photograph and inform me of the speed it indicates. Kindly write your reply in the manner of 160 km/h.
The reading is 15 km/h
